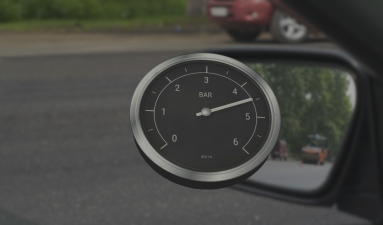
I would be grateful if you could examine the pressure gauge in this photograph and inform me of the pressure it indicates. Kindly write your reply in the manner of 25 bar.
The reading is 4.5 bar
